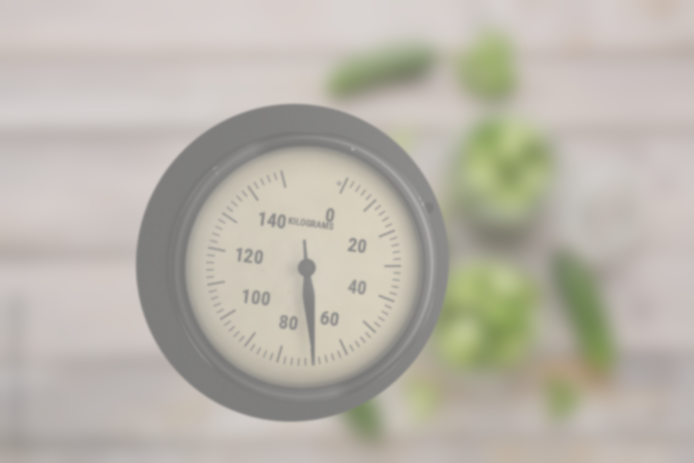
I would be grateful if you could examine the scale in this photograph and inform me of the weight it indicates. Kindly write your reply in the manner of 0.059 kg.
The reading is 70 kg
